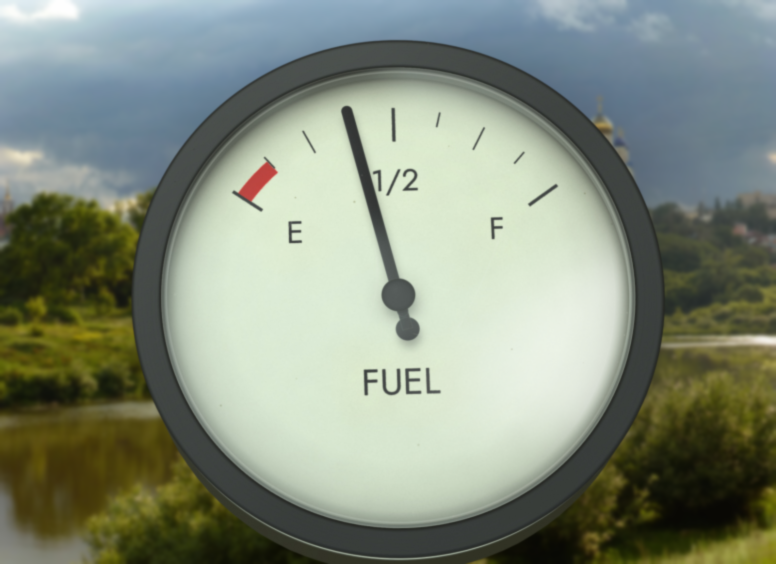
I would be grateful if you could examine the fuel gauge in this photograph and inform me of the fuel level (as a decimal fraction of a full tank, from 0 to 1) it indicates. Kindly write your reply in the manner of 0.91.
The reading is 0.375
